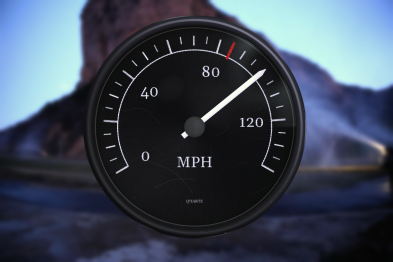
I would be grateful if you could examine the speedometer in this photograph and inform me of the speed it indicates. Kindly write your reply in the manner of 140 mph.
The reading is 100 mph
